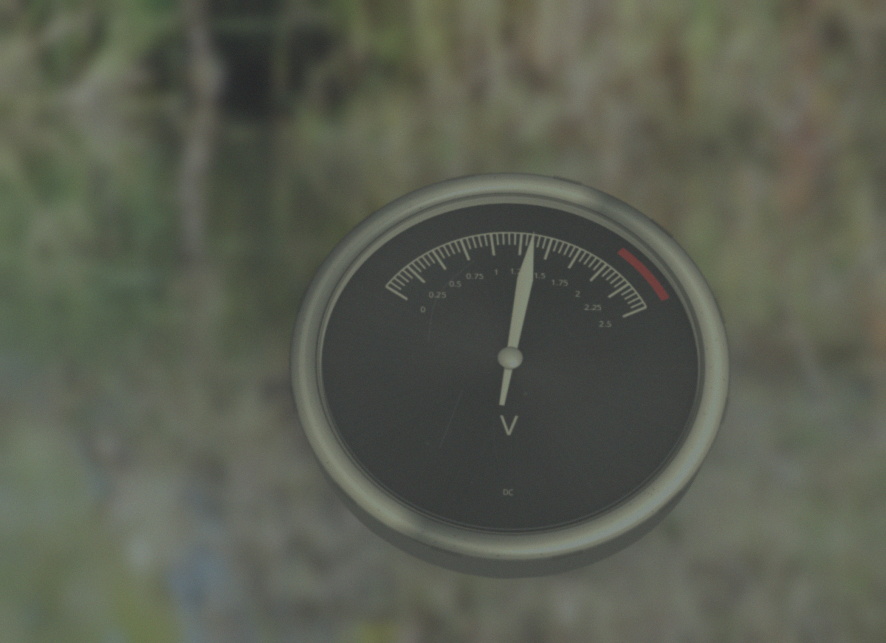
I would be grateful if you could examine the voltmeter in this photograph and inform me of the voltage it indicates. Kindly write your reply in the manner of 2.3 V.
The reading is 1.35 V
